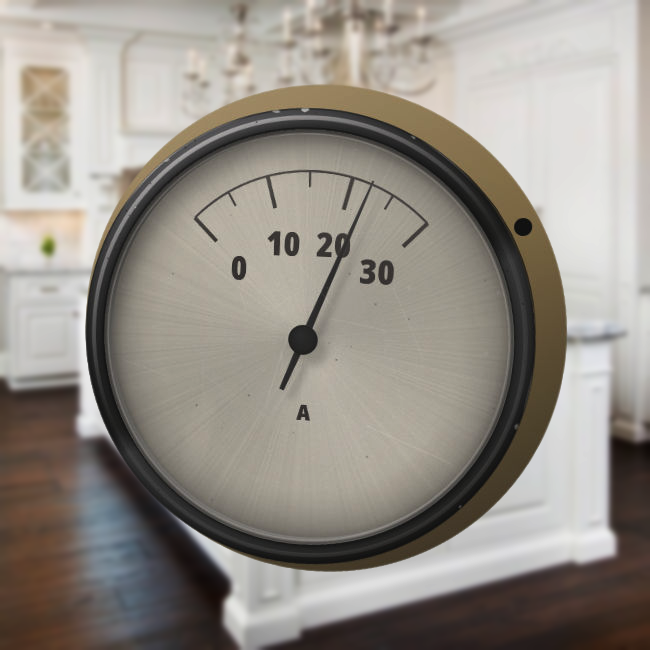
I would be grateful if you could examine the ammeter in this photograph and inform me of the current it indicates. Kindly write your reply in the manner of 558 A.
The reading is 22.5 A
